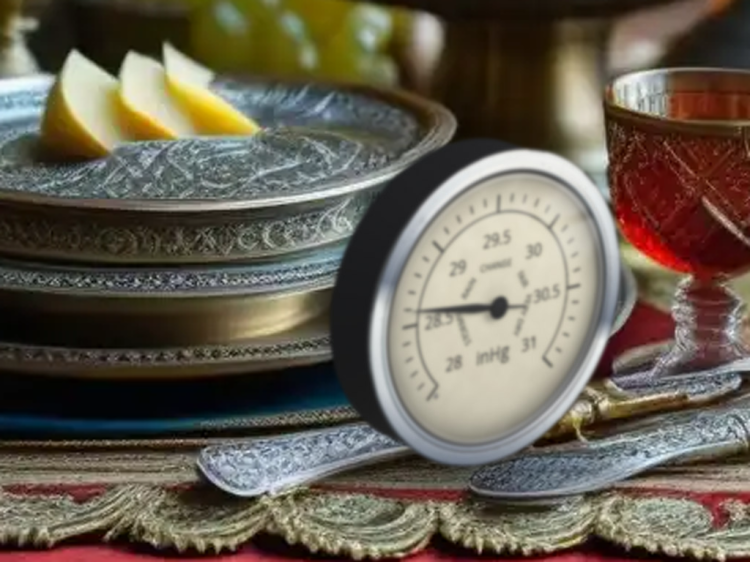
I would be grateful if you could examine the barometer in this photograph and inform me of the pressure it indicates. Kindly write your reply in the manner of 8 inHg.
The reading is 28.6 inHg
